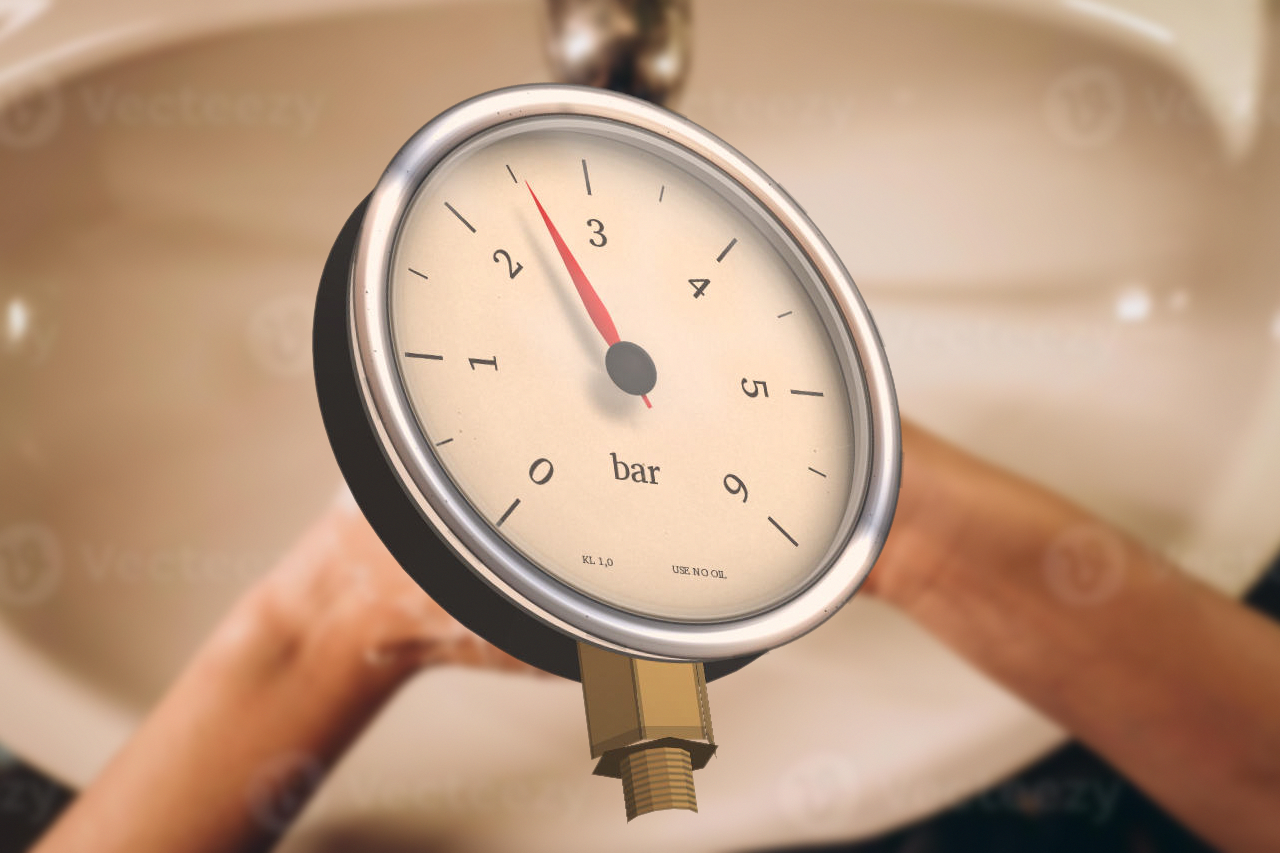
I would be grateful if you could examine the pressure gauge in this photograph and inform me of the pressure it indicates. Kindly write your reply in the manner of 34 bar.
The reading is 2.5 bar
